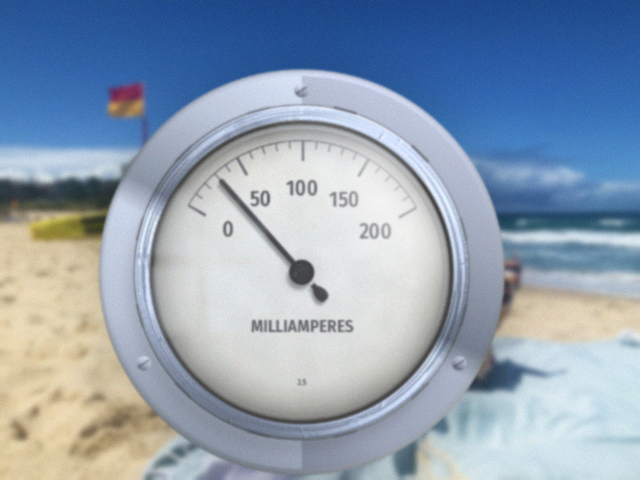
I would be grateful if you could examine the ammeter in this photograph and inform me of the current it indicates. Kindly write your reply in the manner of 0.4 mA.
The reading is 30 mA
